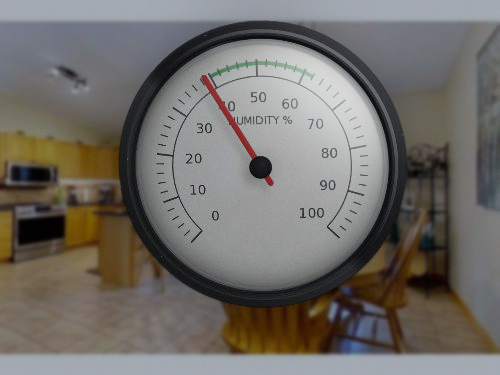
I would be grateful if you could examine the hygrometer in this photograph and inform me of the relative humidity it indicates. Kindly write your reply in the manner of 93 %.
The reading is 39 %
